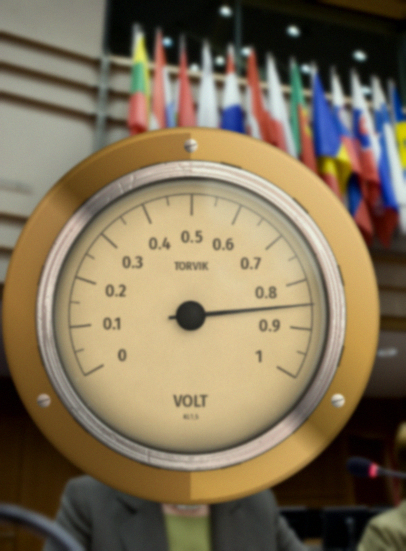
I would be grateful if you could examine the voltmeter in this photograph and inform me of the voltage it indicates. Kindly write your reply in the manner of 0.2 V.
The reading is 0.85 V
